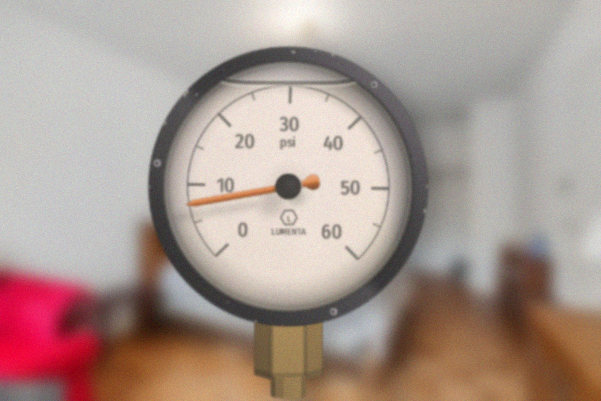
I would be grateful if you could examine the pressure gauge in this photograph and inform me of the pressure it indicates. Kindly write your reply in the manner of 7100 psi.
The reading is 7.5 psi
